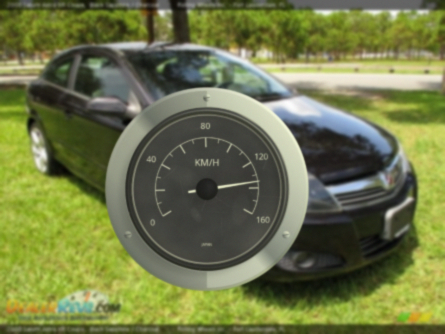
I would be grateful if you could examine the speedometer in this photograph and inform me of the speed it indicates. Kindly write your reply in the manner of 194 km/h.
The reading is 135 km/h
